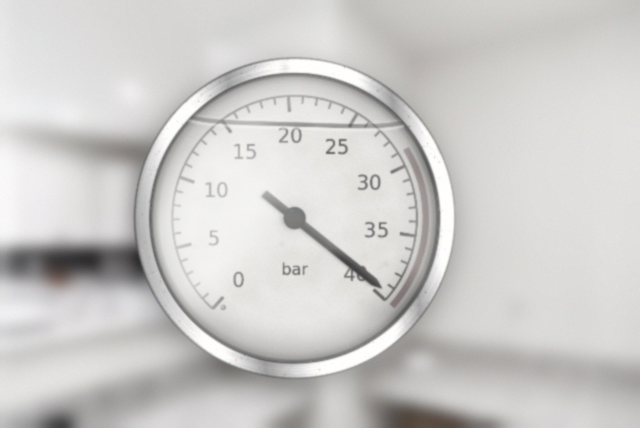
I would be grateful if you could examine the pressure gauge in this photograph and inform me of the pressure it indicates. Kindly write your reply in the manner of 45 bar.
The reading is 39.5 bar
